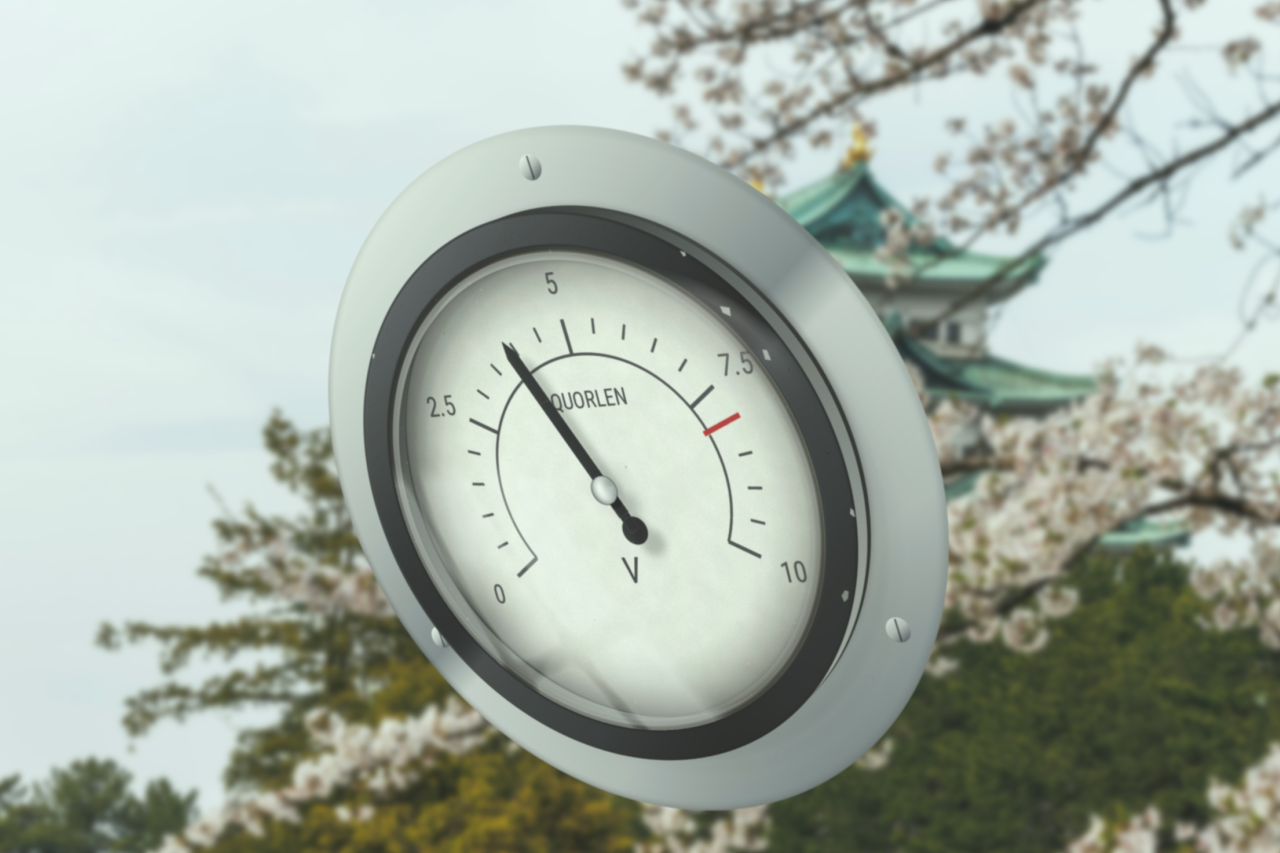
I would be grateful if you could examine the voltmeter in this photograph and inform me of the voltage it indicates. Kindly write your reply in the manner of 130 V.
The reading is 4 V
